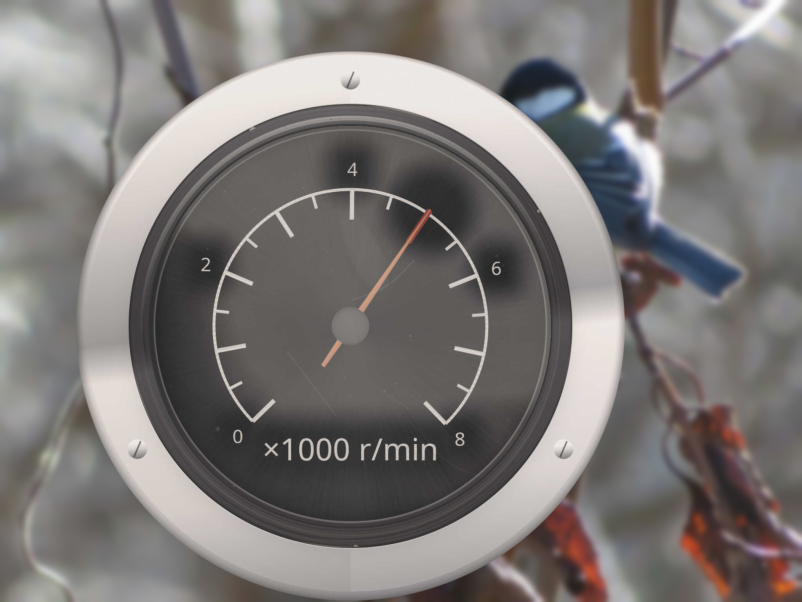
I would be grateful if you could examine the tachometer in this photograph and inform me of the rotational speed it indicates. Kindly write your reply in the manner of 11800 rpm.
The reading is 5000 rpm
